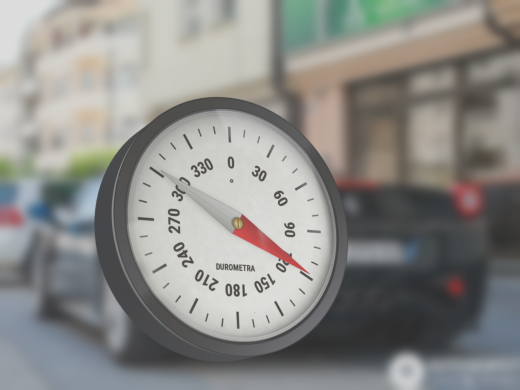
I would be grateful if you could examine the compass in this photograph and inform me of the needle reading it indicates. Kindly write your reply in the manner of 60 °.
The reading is 120 °
